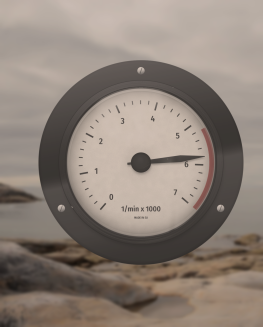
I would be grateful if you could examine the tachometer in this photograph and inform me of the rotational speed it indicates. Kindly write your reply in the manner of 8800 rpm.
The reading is 5800 rpm
